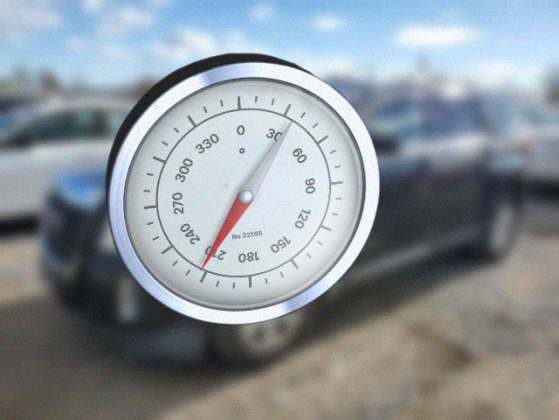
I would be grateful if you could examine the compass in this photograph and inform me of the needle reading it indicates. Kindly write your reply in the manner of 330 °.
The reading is 215 °
